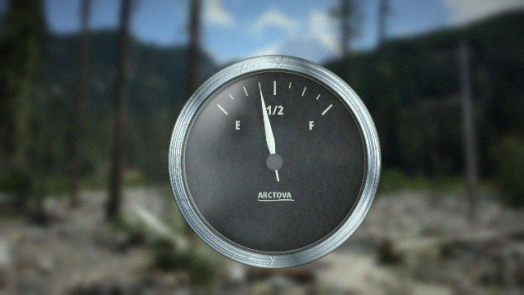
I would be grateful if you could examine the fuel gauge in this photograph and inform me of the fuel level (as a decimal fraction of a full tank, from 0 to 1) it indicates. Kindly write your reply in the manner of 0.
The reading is 0.375
